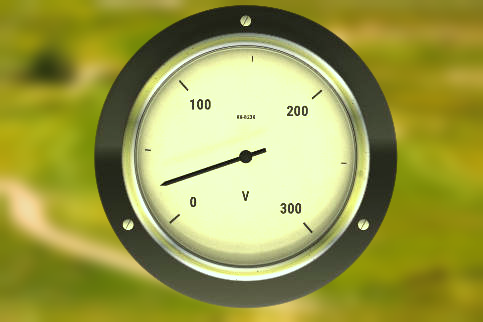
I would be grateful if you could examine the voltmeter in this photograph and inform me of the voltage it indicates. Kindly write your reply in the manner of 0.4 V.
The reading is 25 V
